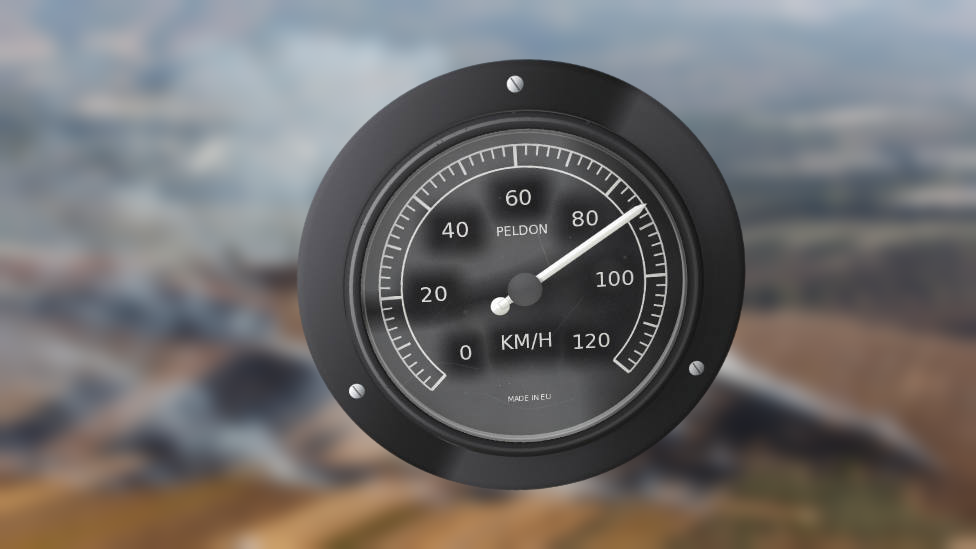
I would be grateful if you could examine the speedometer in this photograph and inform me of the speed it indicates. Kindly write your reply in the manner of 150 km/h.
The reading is 86 km/h
